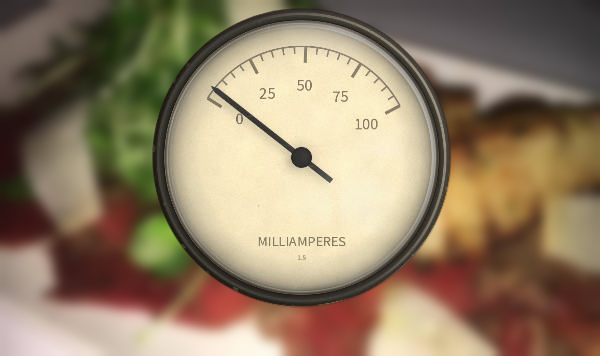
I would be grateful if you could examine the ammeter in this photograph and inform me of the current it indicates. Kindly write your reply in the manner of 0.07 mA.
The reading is 5 mA
